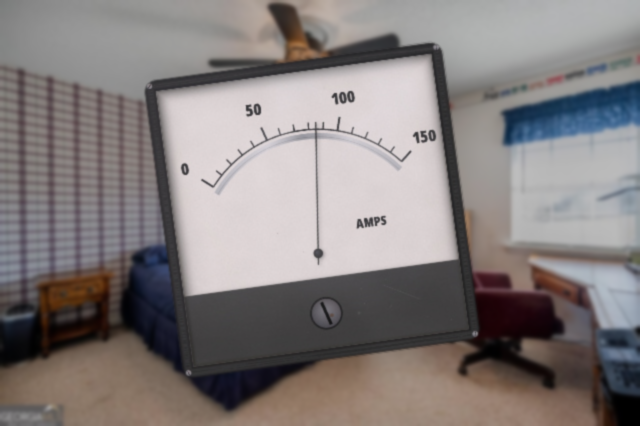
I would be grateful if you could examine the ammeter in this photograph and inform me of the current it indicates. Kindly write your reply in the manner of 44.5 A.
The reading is 85 A
